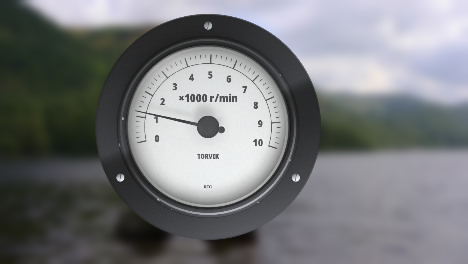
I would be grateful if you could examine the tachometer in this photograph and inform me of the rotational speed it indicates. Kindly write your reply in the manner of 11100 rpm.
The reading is 1200 rpm
